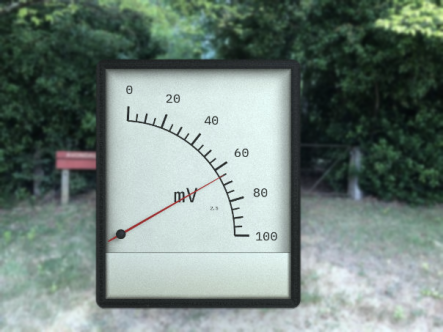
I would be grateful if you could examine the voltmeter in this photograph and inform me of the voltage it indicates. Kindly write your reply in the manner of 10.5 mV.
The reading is 65 mV
